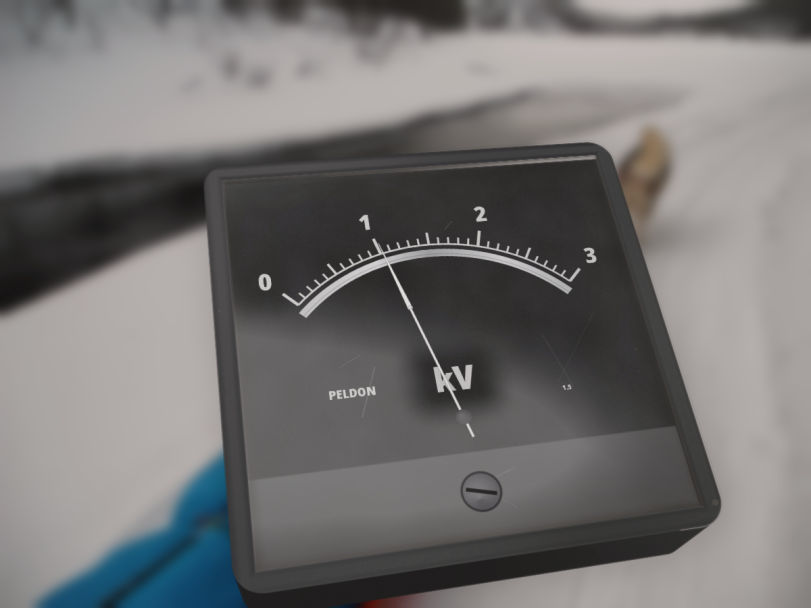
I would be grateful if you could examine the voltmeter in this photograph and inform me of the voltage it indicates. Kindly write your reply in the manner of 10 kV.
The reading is 1 kV
